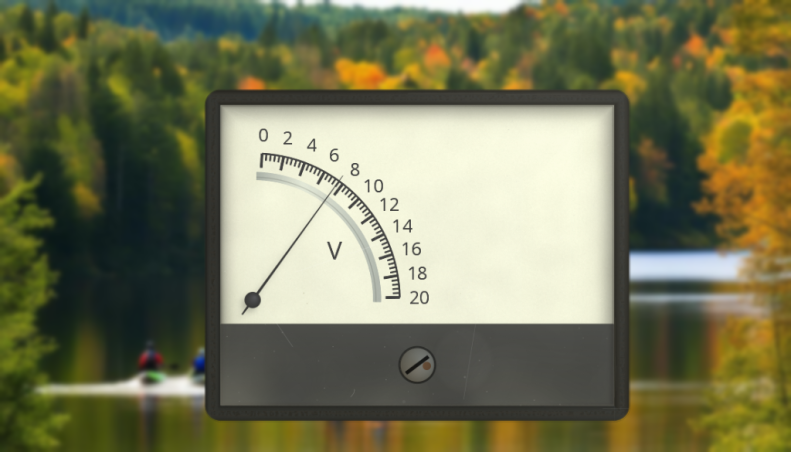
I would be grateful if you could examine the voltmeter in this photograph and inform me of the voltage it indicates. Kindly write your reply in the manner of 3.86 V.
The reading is 7.6 V
